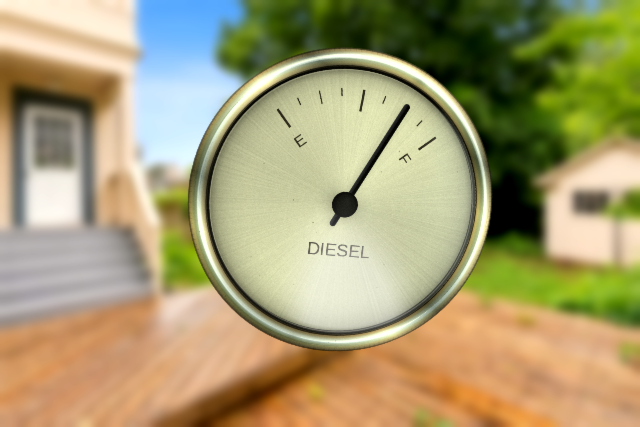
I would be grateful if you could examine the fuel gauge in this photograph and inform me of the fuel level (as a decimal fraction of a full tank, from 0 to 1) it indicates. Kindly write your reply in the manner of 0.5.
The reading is 0.75
